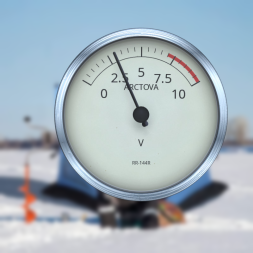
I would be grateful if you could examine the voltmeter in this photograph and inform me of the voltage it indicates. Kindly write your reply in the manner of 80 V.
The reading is 3 V
